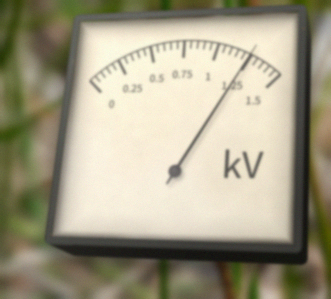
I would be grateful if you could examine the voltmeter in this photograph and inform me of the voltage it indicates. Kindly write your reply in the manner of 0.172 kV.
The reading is 1.25 kV
